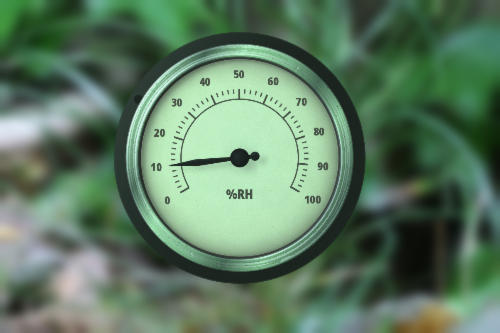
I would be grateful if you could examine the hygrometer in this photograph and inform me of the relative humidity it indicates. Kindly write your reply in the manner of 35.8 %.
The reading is 10 %
